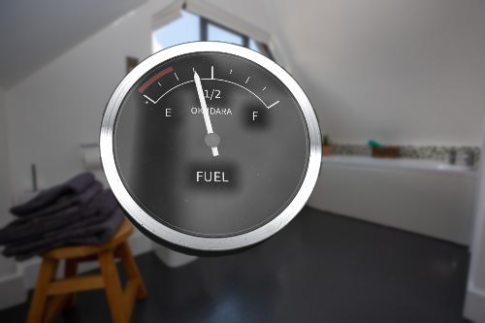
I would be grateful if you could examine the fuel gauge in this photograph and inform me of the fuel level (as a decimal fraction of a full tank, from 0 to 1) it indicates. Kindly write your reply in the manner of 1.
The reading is 0.375
